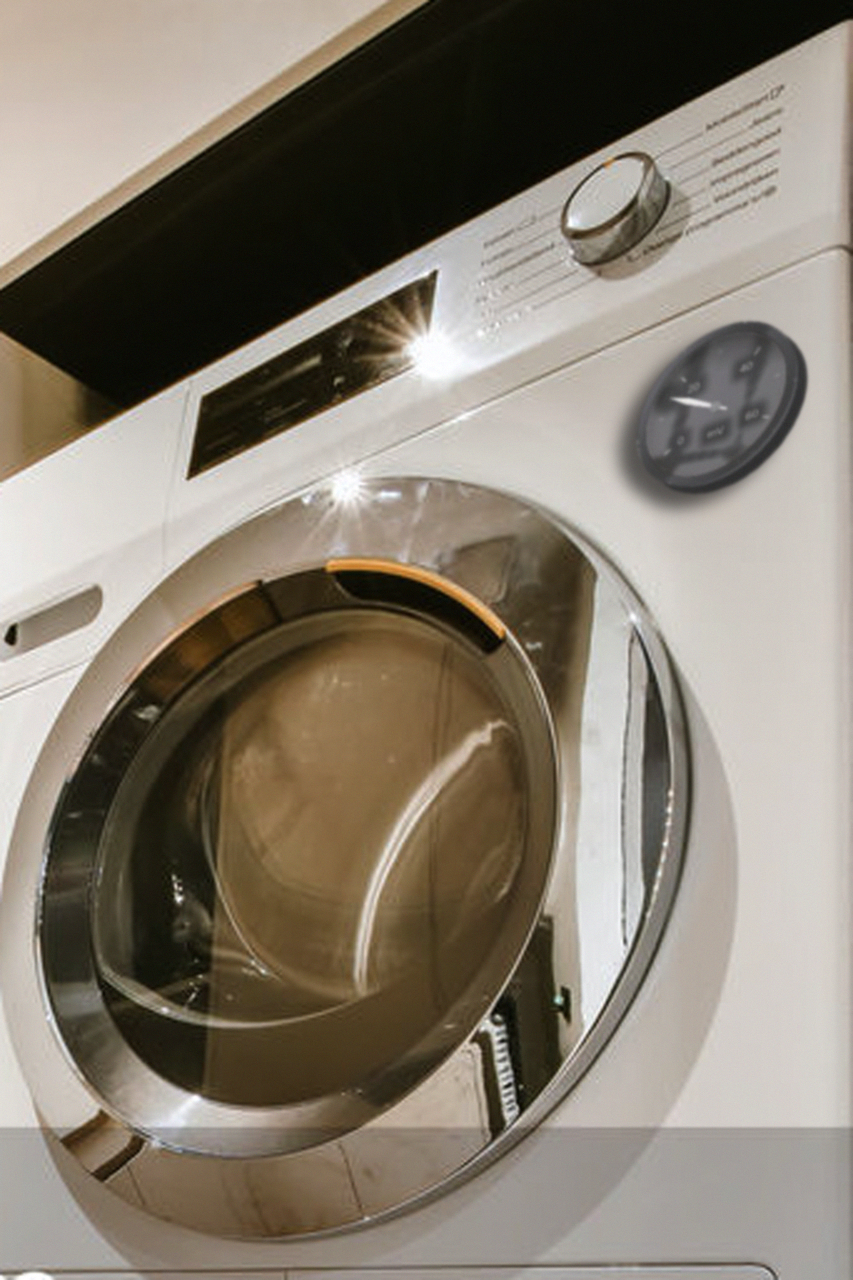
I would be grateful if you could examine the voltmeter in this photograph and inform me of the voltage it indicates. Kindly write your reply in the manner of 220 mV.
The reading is 15 mV
